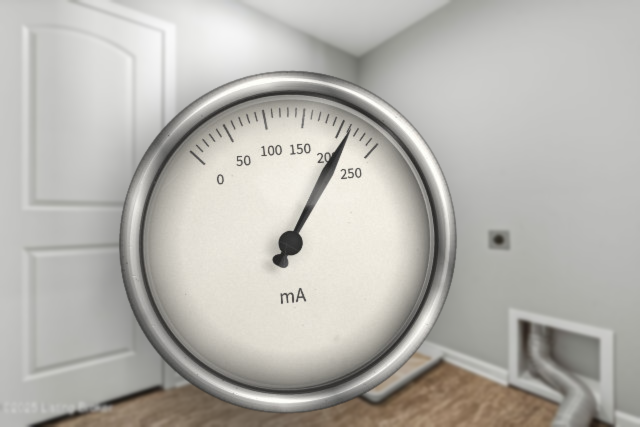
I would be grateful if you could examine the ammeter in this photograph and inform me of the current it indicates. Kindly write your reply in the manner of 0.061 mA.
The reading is 210 mA
